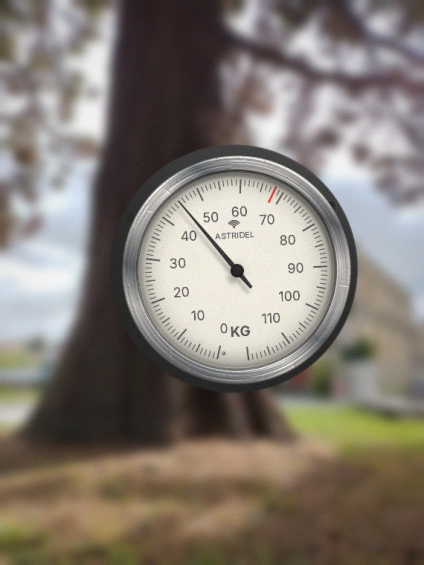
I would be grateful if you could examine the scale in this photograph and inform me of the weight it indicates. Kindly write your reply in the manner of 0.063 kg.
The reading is 45 kg
